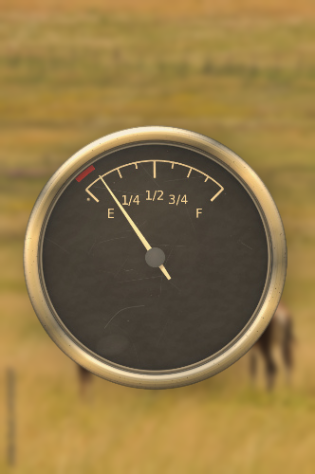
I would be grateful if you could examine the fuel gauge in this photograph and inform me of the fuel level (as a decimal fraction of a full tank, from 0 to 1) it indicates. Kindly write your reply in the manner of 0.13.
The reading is 0.125
